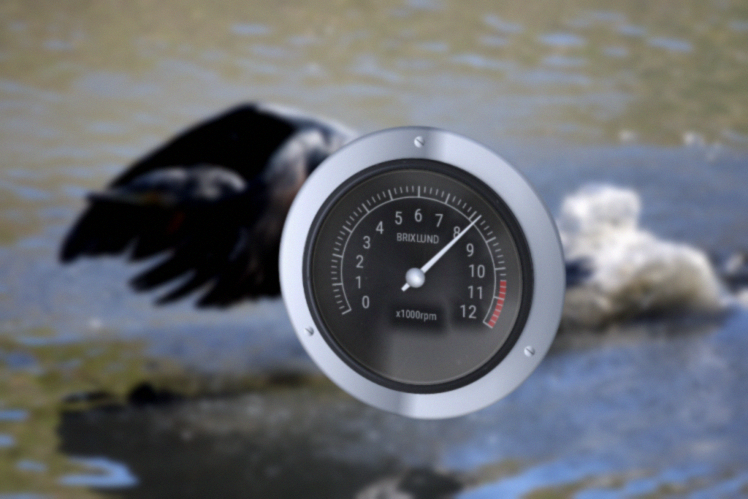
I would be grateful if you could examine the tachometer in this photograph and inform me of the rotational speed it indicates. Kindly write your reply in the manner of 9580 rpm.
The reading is 8200 rpm
